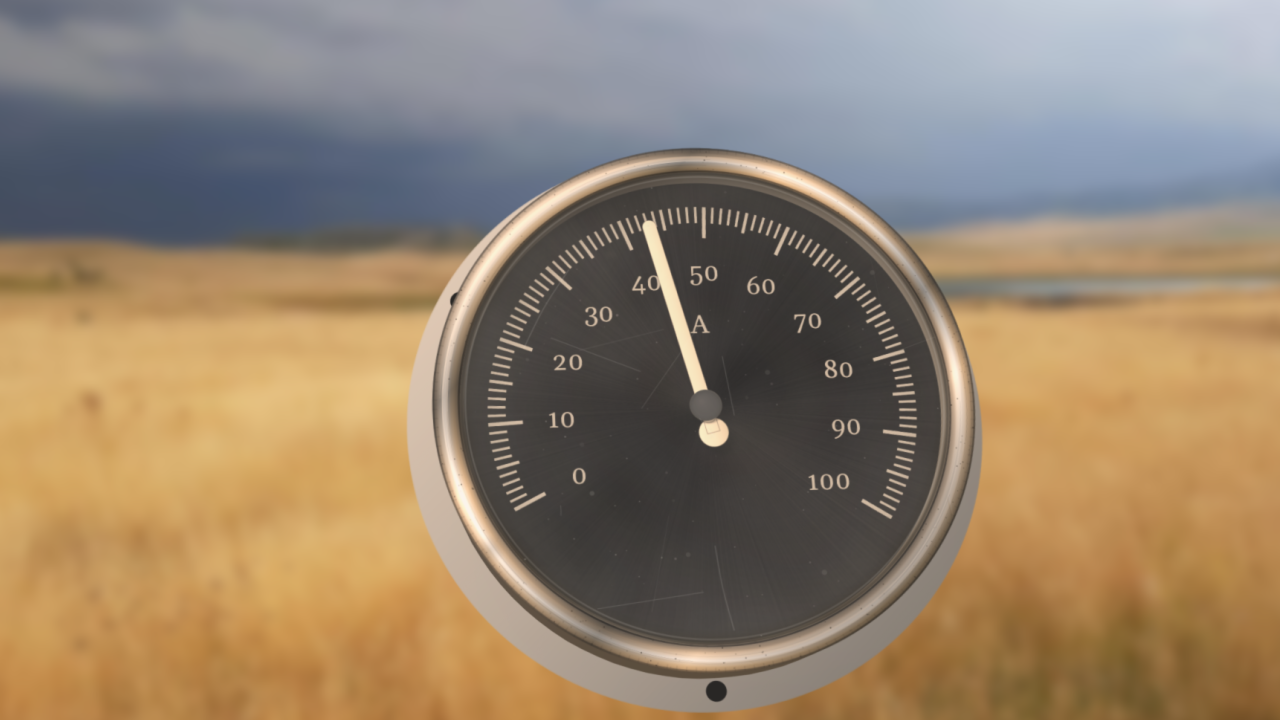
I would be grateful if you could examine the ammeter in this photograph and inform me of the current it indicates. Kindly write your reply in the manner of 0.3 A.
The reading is 43 A
